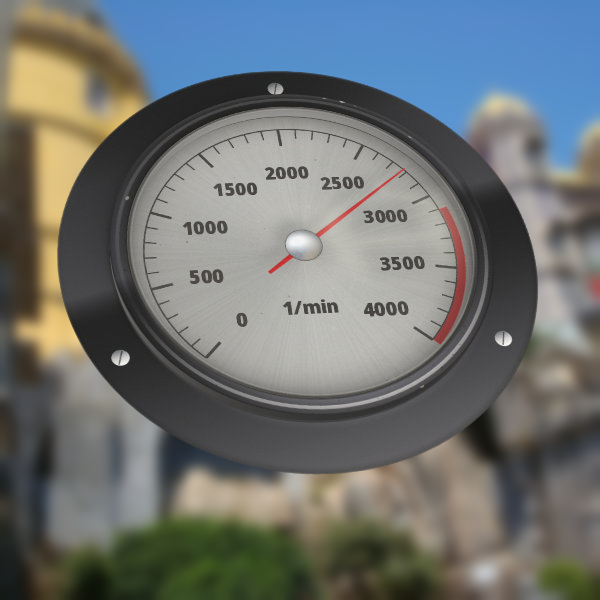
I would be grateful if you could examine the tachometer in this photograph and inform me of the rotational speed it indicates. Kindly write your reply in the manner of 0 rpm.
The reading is 2800 rpm
